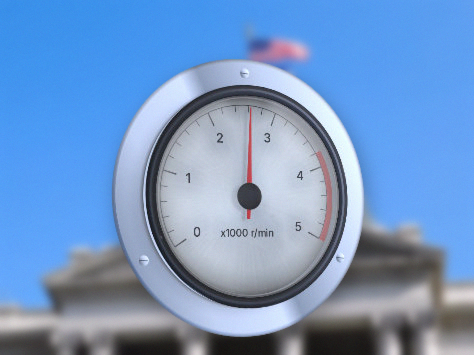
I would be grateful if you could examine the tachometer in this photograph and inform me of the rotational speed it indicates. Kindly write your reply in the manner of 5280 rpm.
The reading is 2600 rpm
